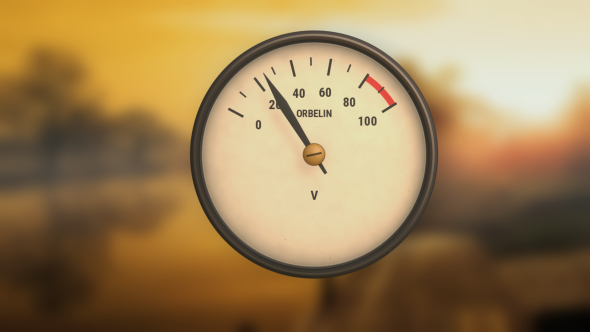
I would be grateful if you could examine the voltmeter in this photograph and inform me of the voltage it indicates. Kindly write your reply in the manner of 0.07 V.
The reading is 25 V
